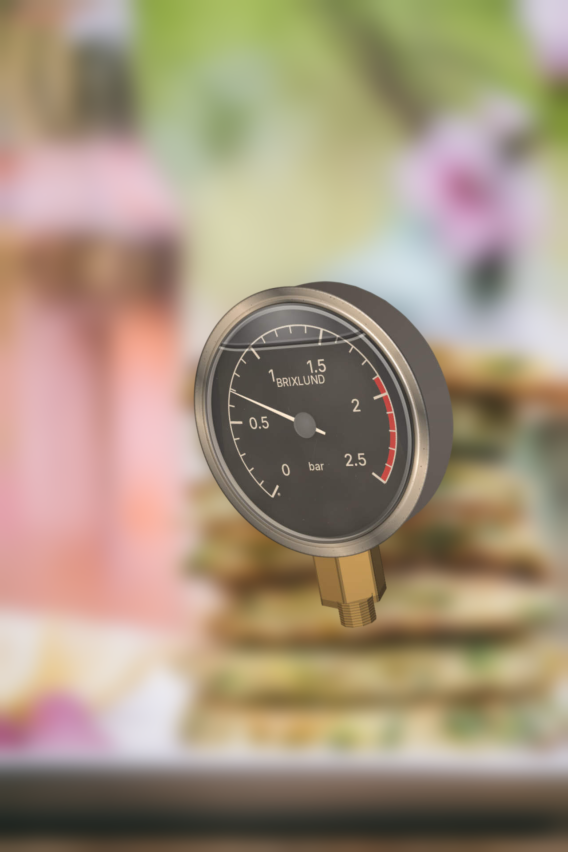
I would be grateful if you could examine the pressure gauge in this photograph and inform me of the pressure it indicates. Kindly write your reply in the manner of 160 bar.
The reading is 0.7 bar
